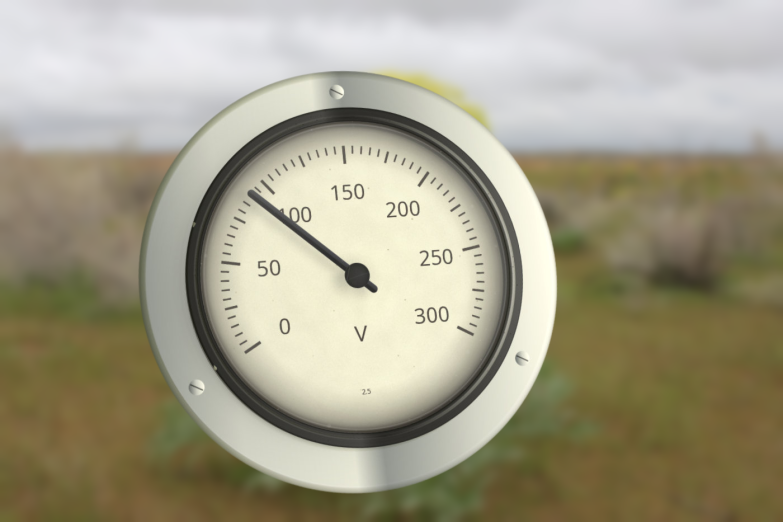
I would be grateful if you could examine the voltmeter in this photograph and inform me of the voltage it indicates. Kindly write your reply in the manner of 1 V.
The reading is 90 V
